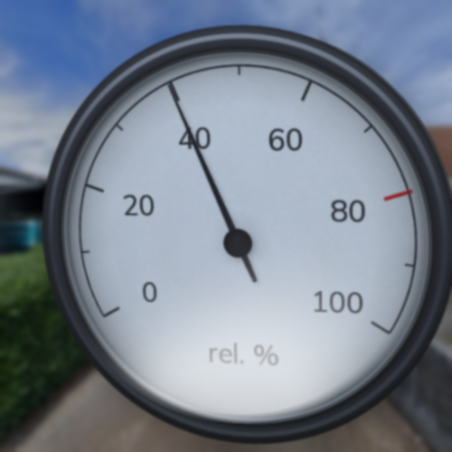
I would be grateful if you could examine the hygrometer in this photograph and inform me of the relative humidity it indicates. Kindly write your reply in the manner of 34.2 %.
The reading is 40 %
